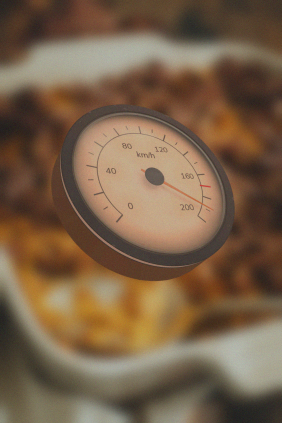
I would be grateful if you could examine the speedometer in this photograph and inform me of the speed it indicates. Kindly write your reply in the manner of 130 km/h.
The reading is 190 km/h
